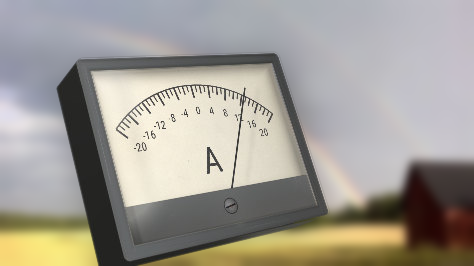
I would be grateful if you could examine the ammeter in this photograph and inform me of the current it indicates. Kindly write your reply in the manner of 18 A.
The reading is 12 A
